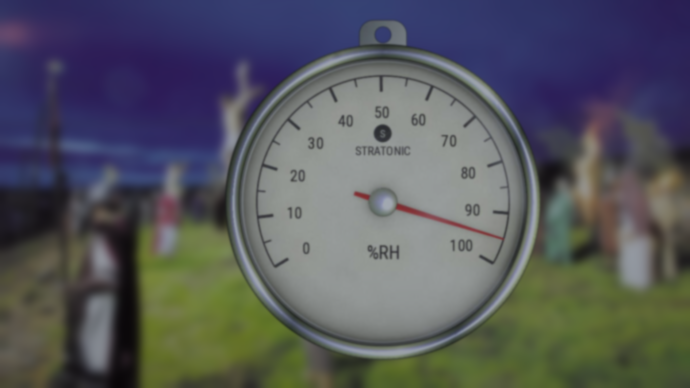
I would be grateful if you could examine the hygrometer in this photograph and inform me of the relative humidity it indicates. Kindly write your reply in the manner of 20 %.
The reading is 95 %
